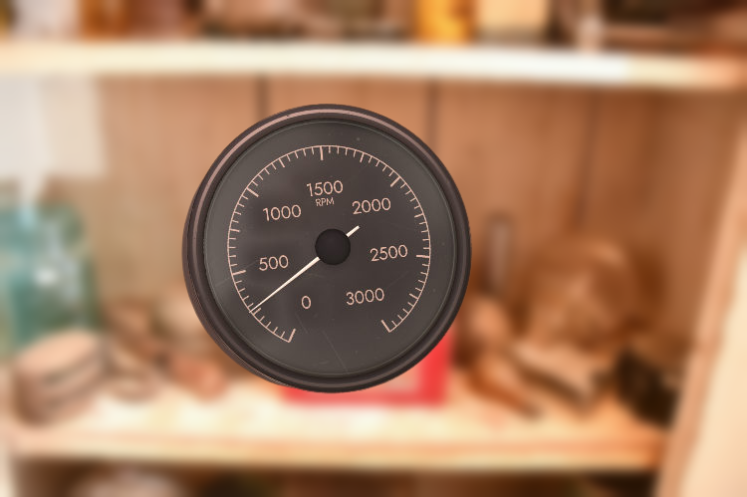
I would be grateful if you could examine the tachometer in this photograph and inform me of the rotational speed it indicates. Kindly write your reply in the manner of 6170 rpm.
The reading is 275 rpm
